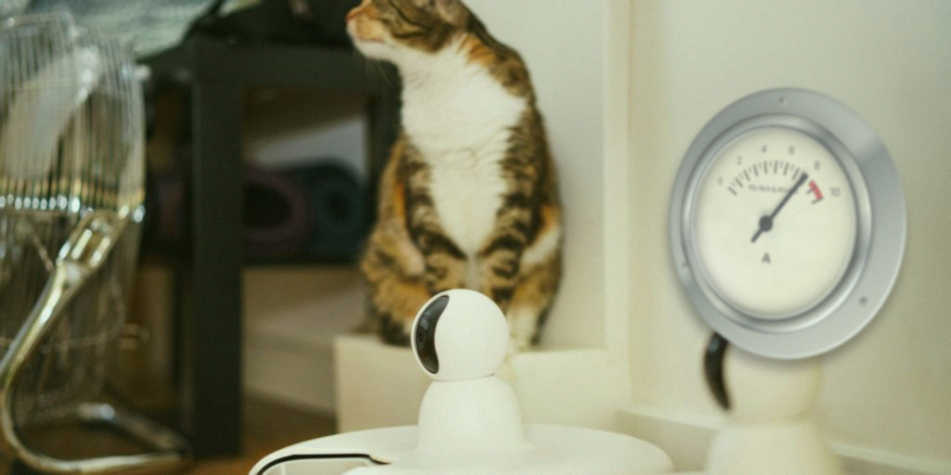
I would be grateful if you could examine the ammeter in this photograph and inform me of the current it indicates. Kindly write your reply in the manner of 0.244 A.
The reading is 8 A
